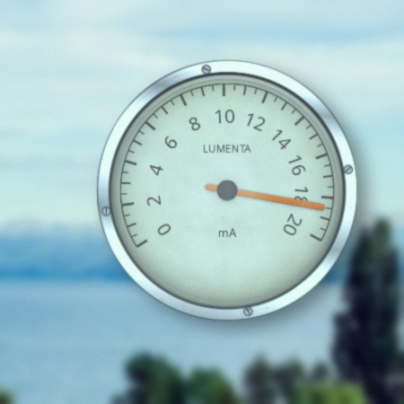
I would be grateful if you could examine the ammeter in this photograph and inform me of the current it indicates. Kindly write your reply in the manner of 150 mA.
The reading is 18.5 mA
